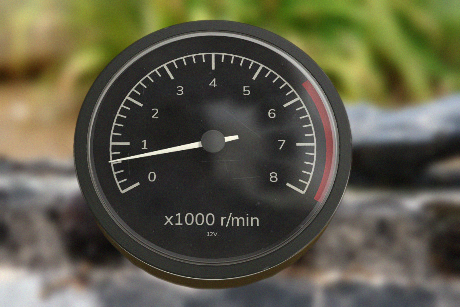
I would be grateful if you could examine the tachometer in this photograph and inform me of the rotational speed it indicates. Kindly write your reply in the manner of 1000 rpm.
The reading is 600 rpm
